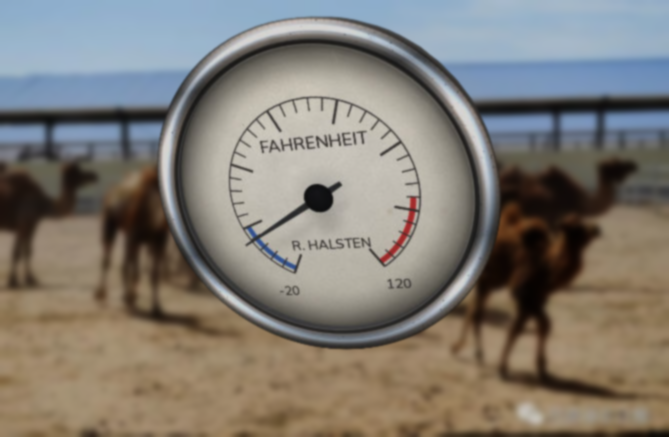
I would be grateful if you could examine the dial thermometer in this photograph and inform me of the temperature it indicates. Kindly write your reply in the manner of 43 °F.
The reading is -4 °F
